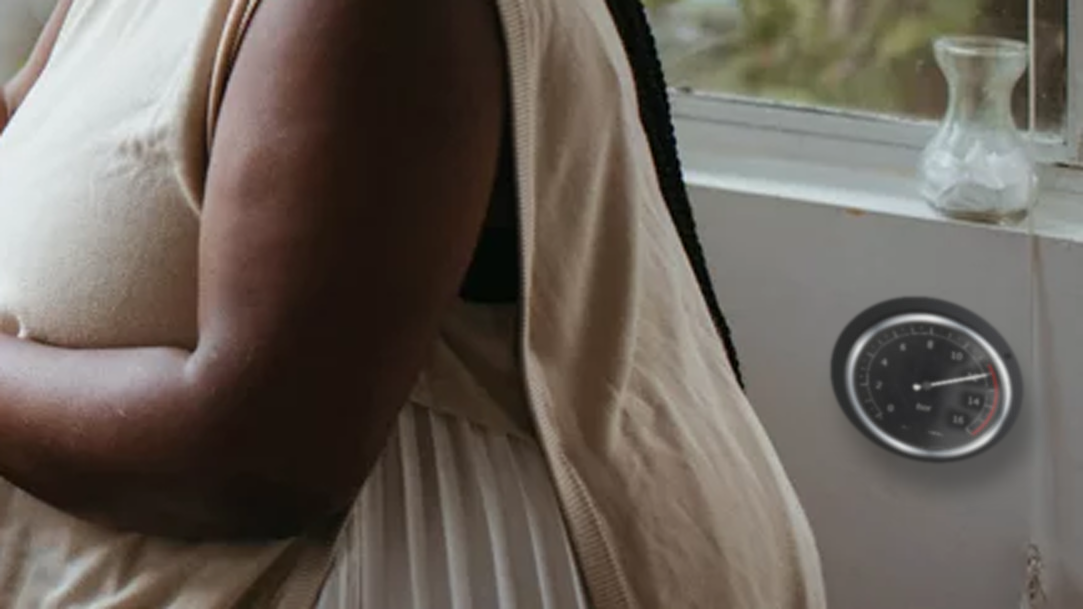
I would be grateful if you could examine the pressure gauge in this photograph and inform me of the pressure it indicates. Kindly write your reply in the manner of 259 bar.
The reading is 12 bar
